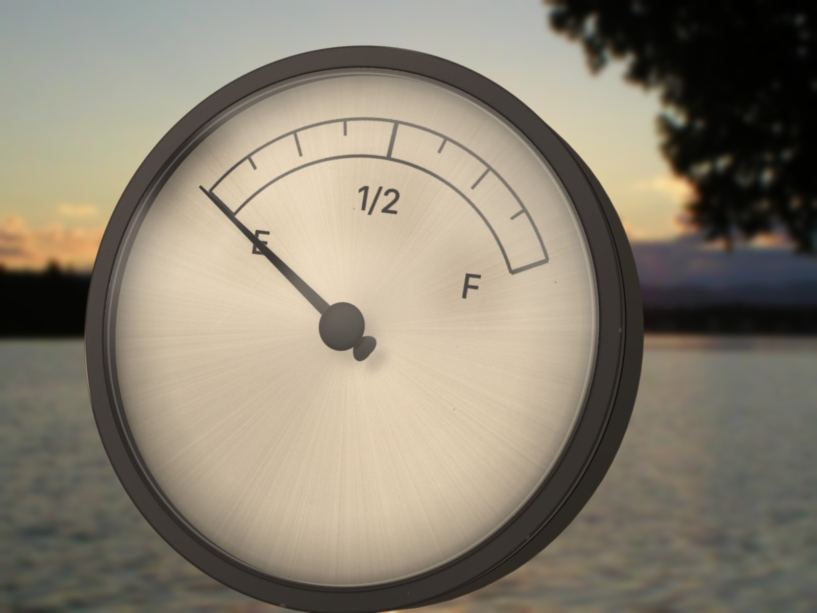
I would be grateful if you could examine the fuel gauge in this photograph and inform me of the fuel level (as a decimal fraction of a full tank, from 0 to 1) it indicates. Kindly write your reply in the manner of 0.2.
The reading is 0
